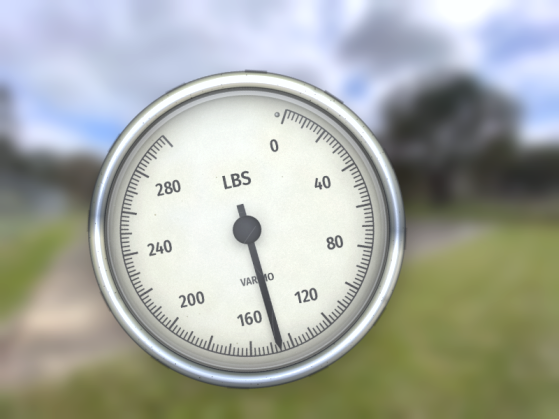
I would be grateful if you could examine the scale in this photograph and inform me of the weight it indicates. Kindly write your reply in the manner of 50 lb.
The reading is 146 lb
